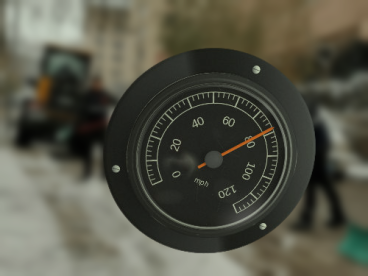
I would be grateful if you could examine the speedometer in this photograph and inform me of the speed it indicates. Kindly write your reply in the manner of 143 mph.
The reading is 78 mph
